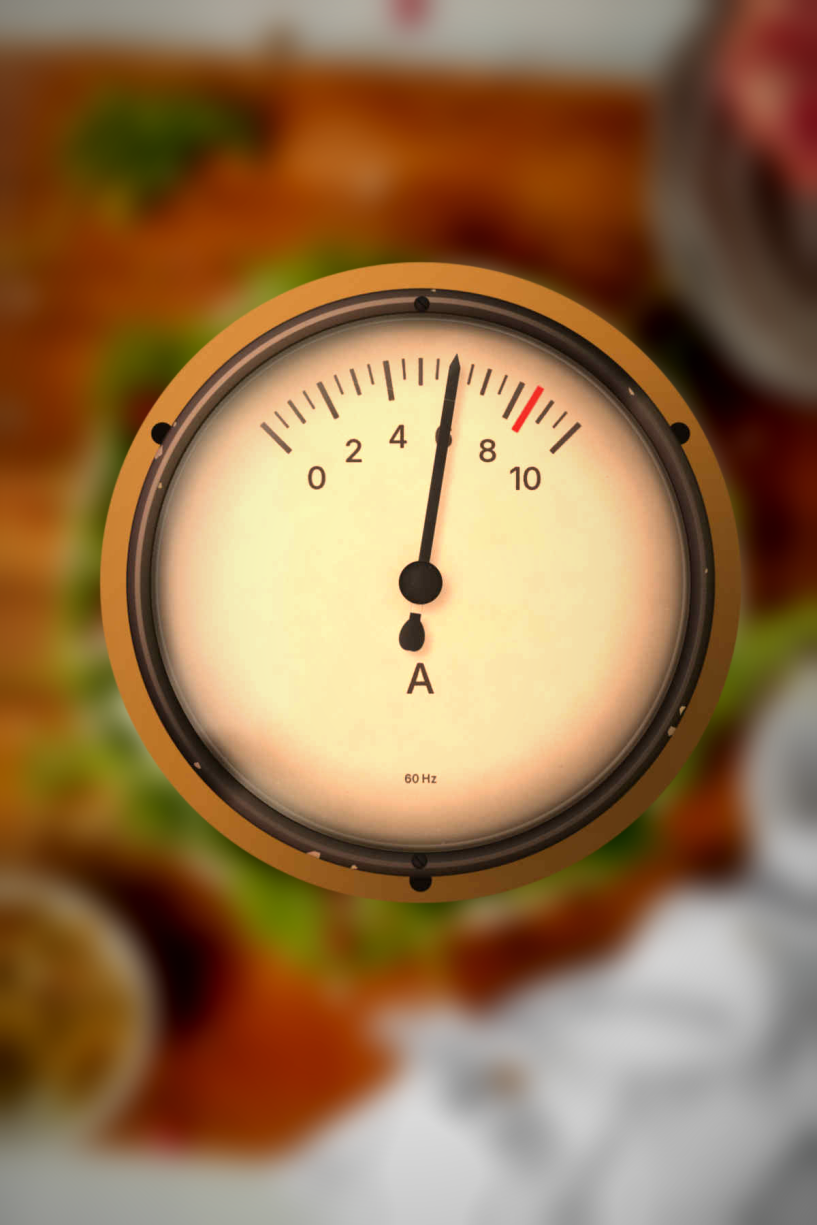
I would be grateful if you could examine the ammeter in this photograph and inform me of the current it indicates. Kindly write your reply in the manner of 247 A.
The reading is 6 A
